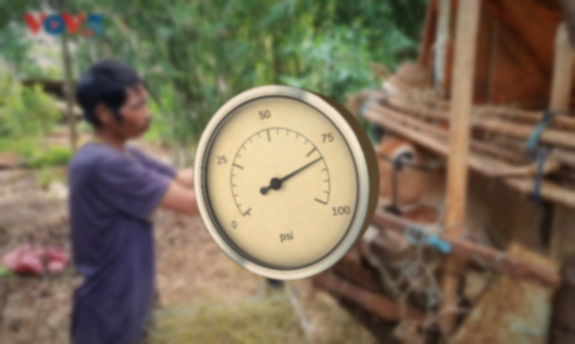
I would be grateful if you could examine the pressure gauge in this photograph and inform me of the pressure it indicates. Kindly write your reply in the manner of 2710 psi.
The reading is 80 psi
